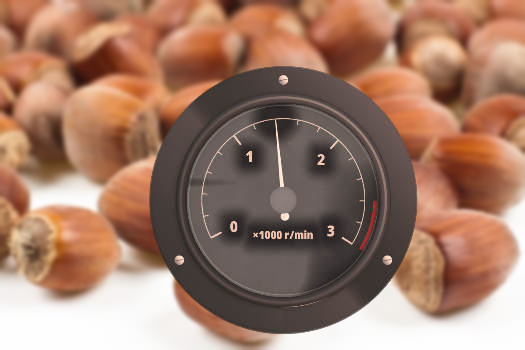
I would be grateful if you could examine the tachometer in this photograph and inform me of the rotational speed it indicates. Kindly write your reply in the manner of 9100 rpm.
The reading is 1400 rpm
